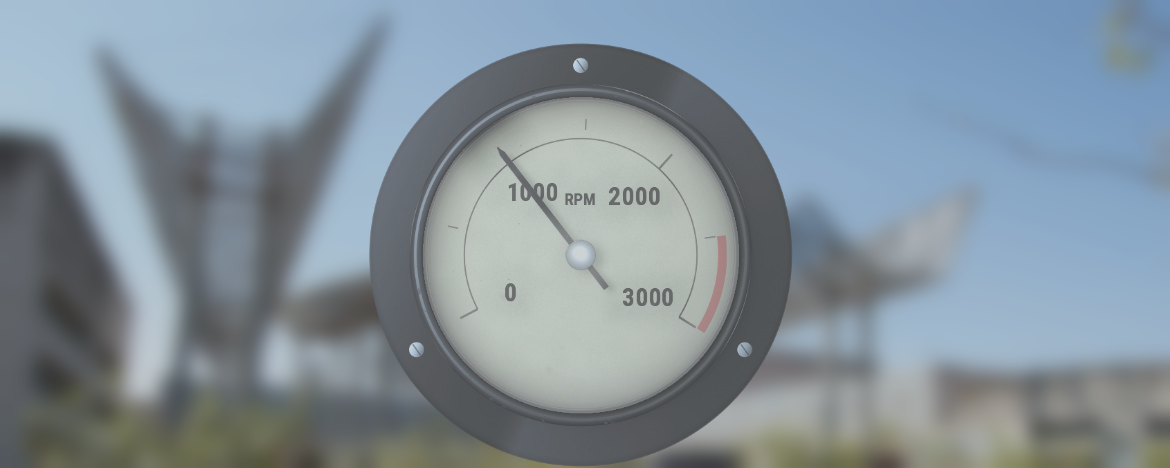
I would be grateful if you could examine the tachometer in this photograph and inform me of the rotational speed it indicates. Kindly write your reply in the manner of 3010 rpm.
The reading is 1000 rpm
